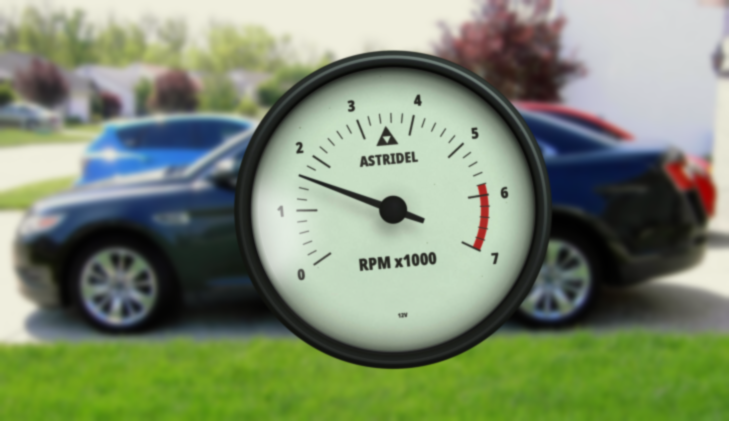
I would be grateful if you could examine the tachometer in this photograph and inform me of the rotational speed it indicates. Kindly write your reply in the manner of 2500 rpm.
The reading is 1600 rpm
